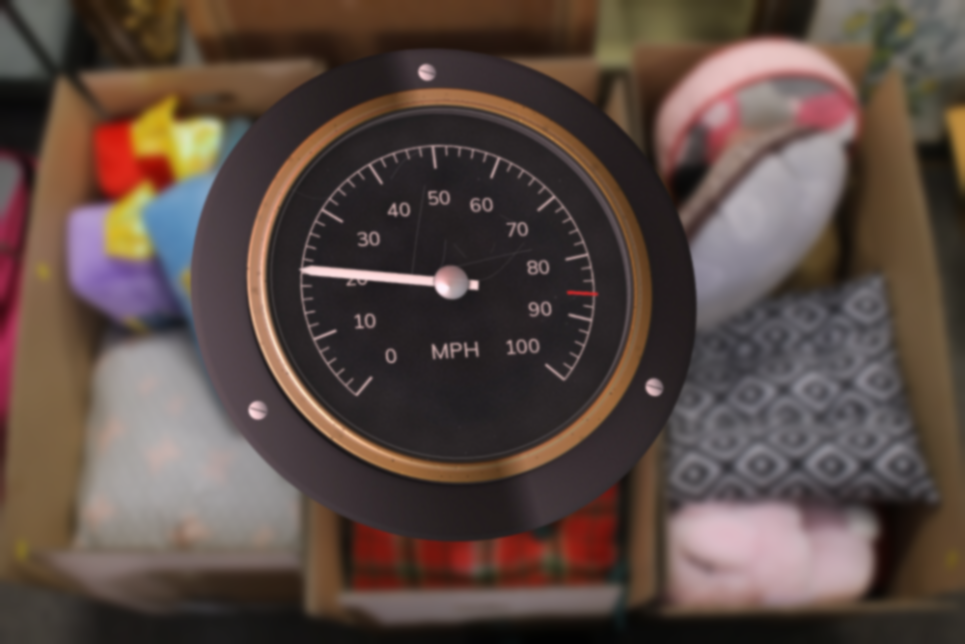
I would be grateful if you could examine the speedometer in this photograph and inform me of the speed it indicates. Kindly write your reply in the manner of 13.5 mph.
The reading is 20 mph
